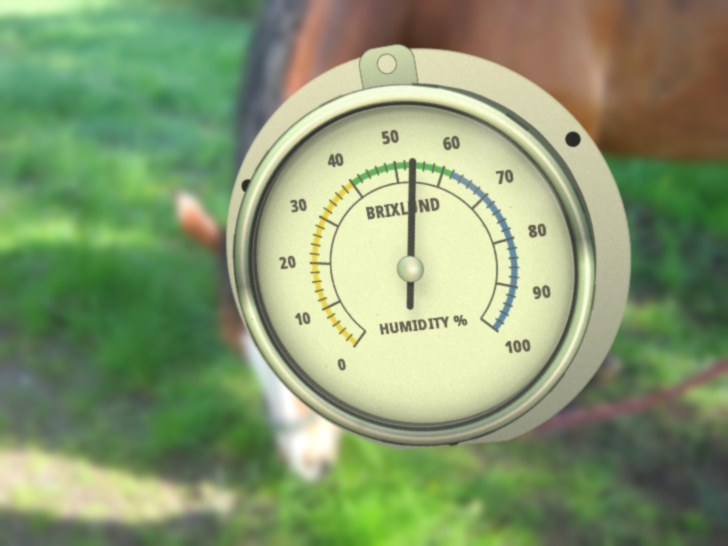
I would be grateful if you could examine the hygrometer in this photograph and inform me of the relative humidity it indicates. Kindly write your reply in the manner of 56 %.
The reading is 54 %
